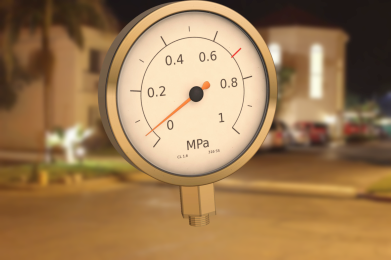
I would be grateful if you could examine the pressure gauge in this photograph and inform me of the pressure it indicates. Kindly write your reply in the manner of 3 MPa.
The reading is 0.05 MPa
